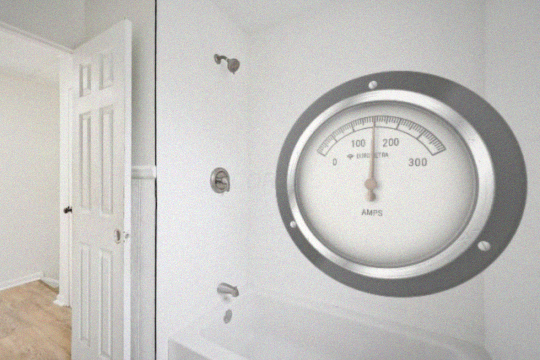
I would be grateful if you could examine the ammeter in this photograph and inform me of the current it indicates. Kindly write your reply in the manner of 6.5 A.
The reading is 150 A
